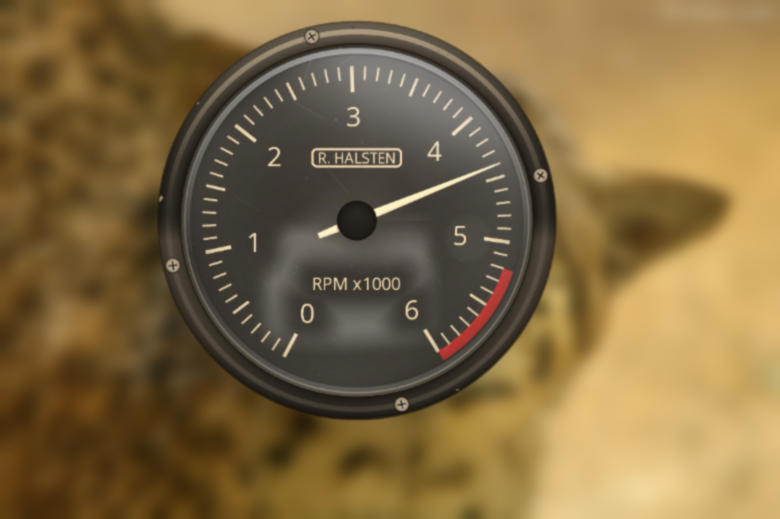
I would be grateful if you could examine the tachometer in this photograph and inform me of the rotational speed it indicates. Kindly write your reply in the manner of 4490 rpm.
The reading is 4400 rpm
